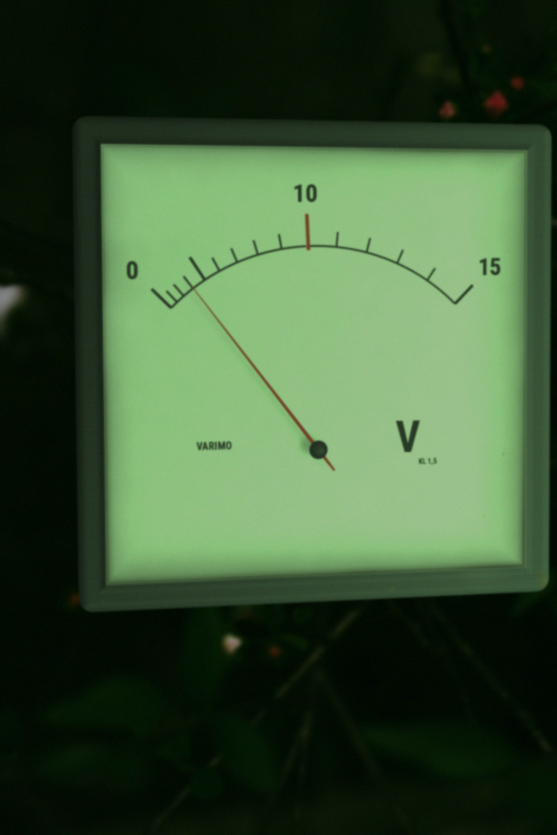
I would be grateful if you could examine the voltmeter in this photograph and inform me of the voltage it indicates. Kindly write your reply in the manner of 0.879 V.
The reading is 4 V
